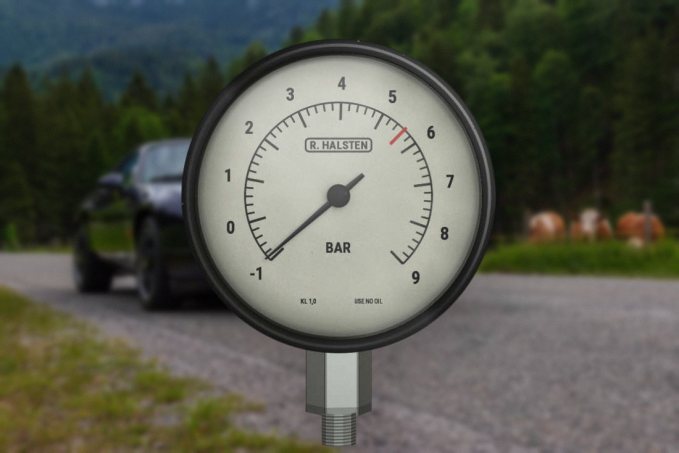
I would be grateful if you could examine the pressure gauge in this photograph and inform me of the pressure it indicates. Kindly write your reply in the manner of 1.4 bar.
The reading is -0.9 bar
